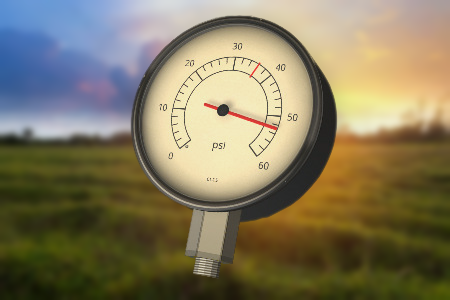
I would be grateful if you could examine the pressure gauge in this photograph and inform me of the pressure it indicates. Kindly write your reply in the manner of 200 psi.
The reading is 53 psi
